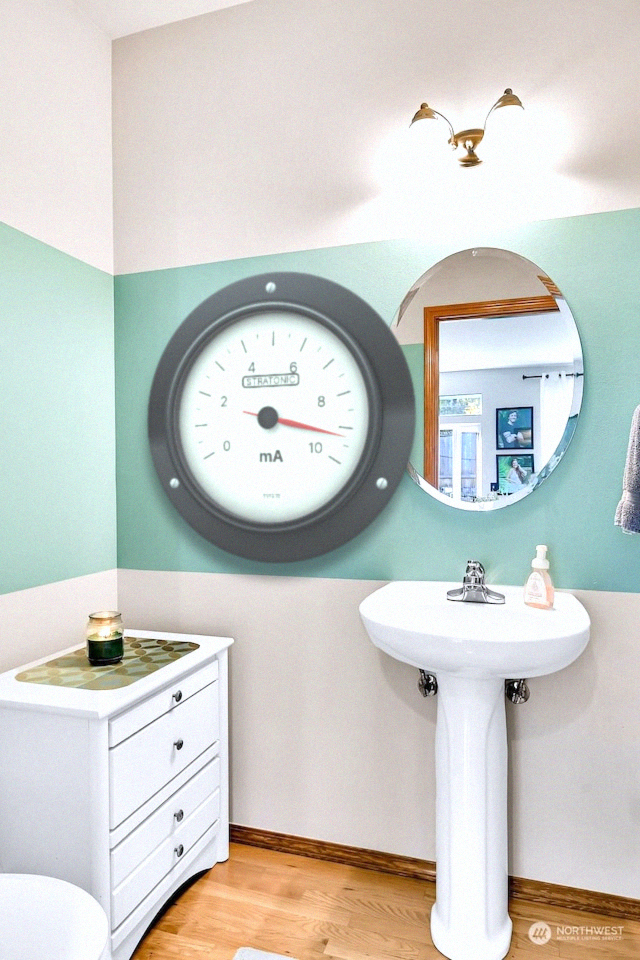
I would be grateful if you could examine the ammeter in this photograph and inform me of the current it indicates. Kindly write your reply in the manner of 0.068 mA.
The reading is 9.25 mA
